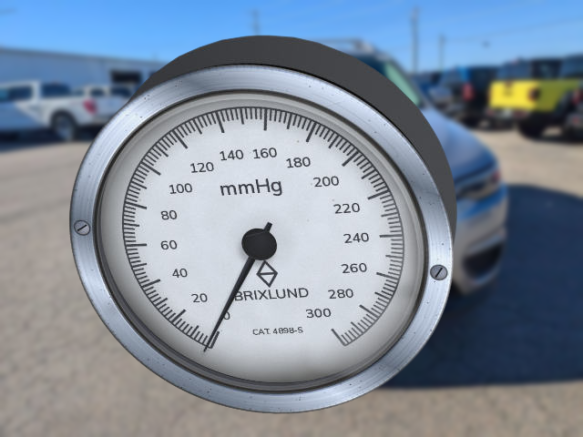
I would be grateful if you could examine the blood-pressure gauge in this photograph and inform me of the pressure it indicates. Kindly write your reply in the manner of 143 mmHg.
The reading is 2 mmHg
